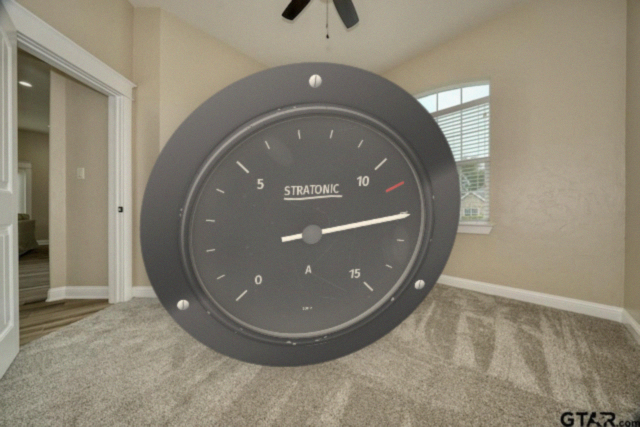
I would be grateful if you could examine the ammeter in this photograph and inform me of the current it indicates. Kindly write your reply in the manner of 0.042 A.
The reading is 12 A
